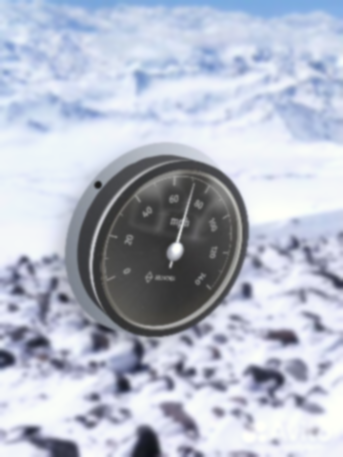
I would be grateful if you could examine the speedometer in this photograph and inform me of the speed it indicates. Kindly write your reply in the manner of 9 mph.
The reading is 70 mph
